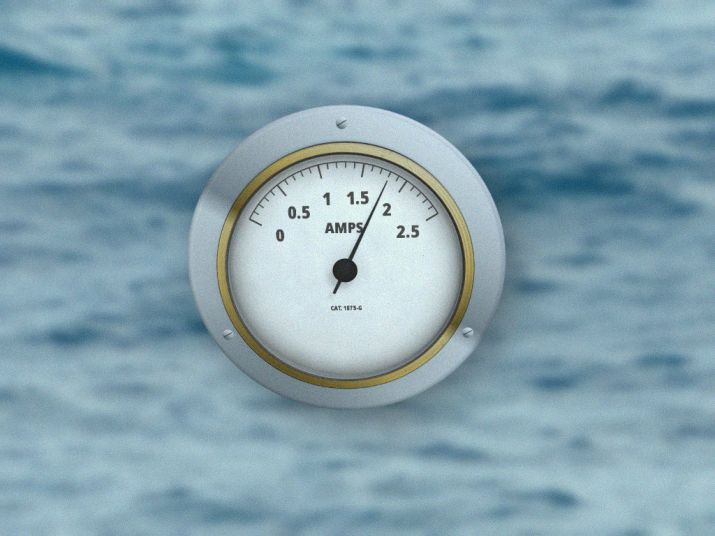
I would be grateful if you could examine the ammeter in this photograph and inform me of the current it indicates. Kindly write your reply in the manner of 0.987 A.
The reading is 1.8 A
